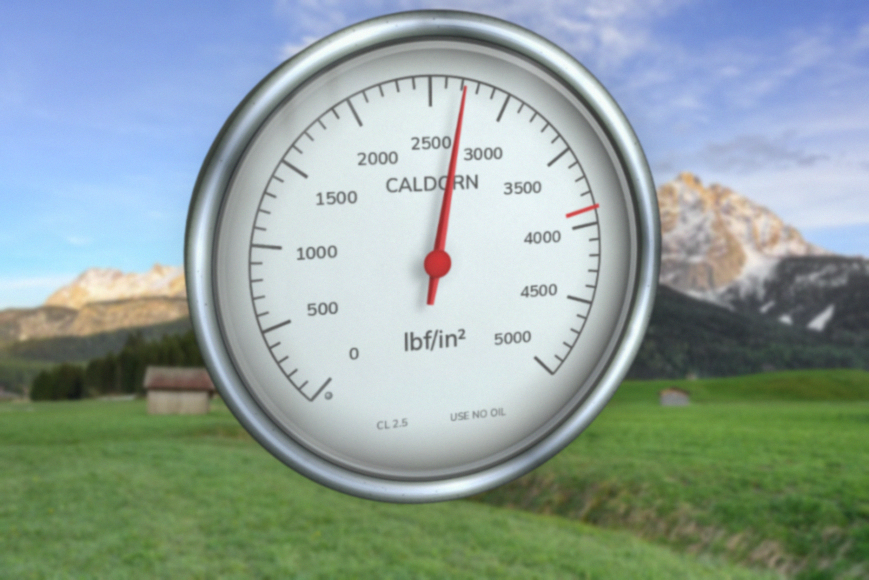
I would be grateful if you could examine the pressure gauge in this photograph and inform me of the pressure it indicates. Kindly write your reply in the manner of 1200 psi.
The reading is 2700 psi
